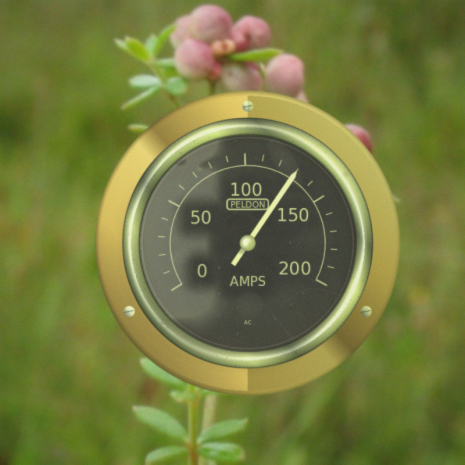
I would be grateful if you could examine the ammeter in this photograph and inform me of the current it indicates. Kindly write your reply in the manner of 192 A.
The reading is 130 A
